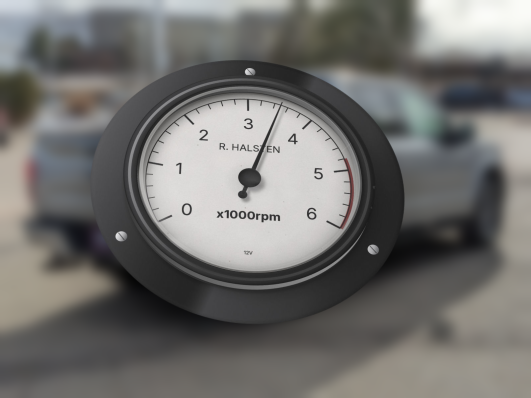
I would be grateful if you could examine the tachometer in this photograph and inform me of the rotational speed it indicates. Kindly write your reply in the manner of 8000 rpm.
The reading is 3500 rpm
